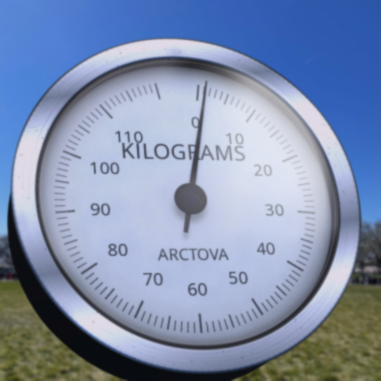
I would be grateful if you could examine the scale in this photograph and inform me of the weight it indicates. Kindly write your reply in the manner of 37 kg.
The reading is 1 kg
